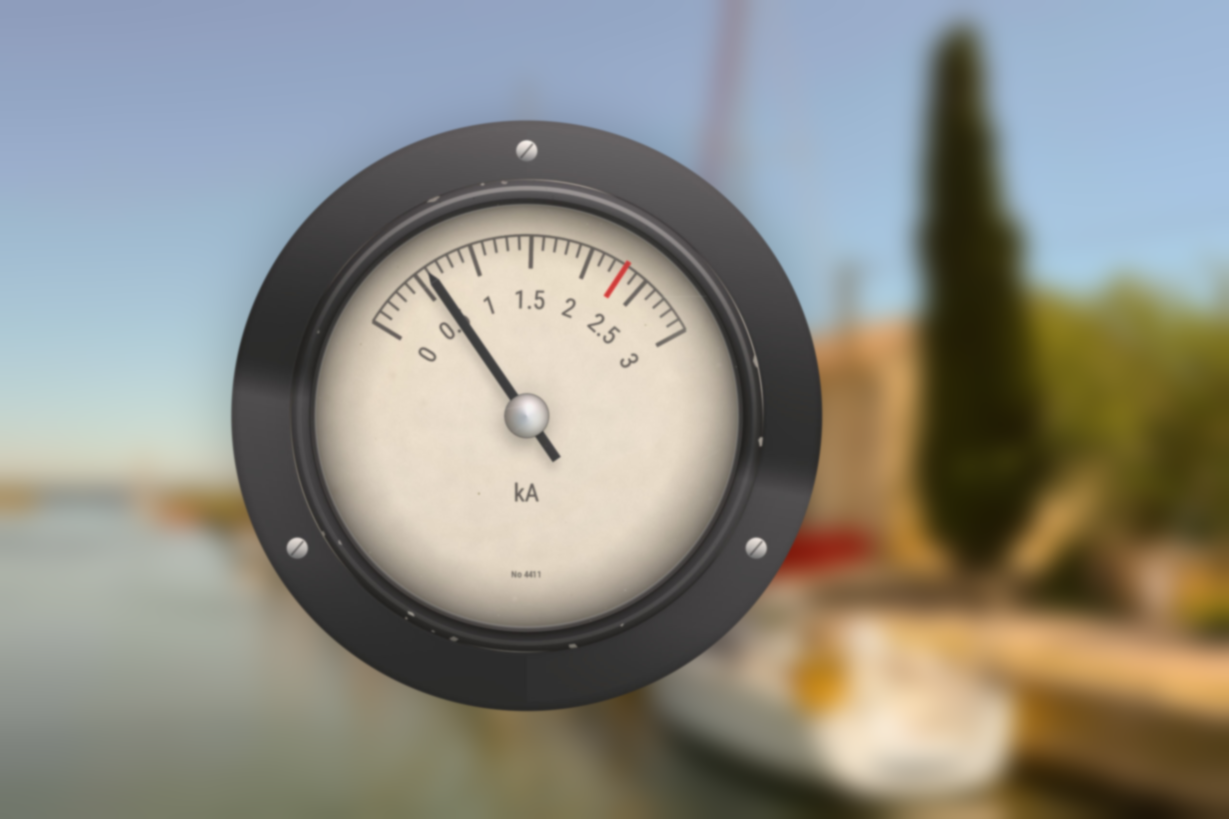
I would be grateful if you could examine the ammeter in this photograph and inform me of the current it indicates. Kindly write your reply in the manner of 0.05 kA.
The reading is 0.6 kA
